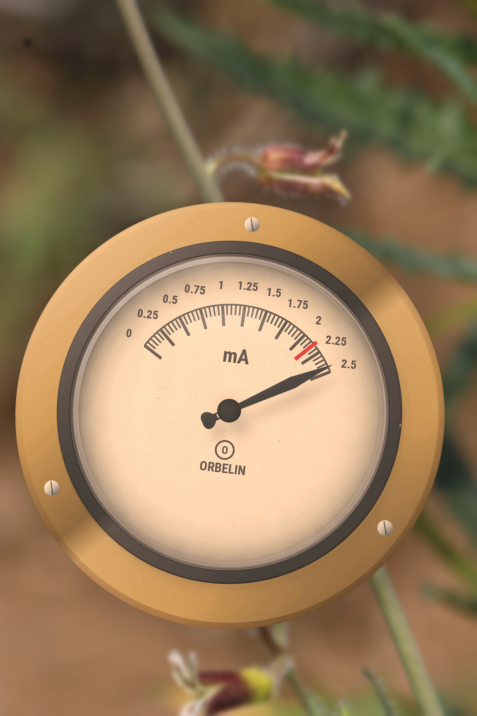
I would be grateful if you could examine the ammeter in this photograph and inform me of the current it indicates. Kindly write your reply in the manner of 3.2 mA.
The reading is 2.45 mA
